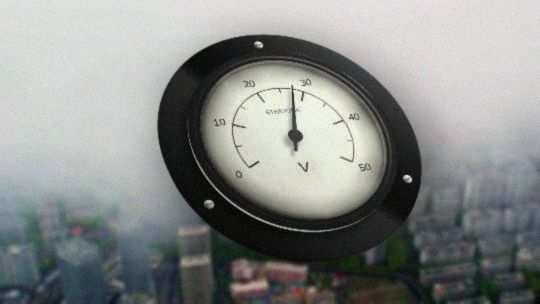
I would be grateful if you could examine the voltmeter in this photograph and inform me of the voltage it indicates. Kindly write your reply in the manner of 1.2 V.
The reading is 27.5 V
